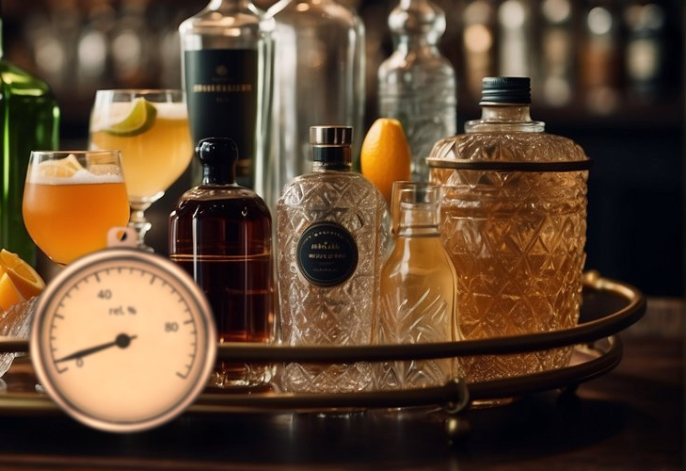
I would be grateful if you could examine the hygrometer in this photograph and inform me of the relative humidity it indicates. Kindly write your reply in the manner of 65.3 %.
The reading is 4 %
